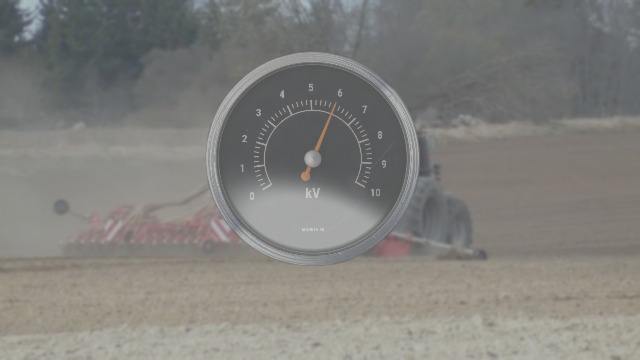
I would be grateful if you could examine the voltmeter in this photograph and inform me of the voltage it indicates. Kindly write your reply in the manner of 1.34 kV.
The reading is 6 kV
